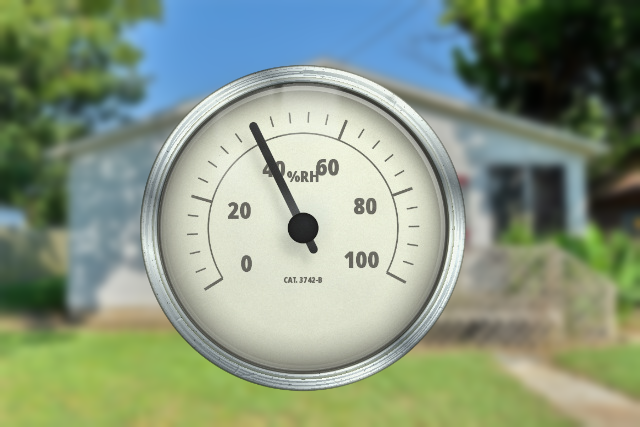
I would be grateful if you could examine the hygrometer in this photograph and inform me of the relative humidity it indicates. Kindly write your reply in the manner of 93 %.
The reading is 40 %
